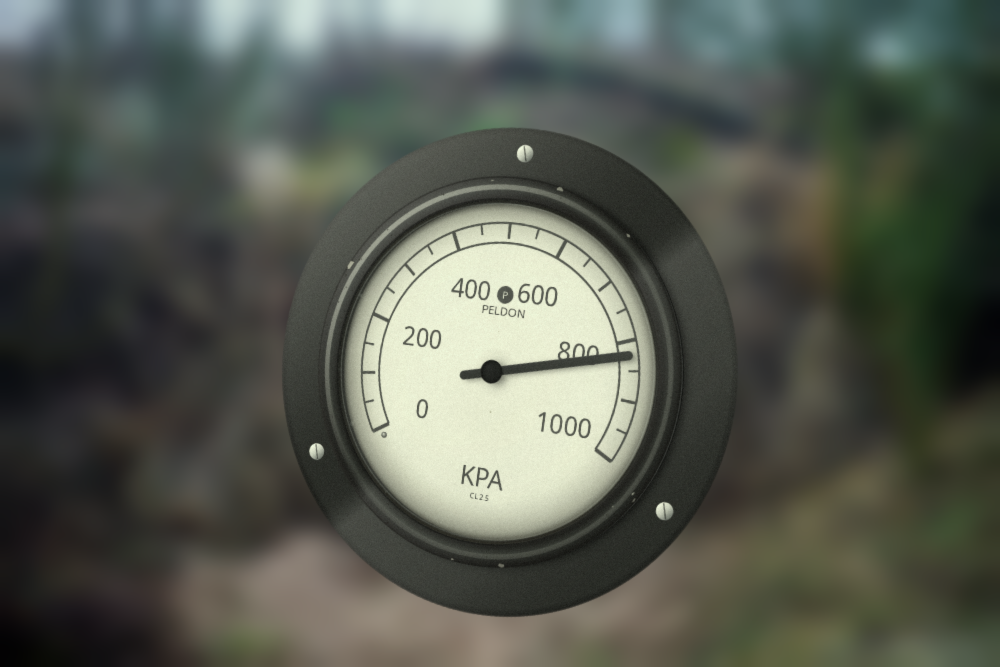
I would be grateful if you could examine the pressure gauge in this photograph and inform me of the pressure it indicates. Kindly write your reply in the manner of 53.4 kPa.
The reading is 825 kPa
